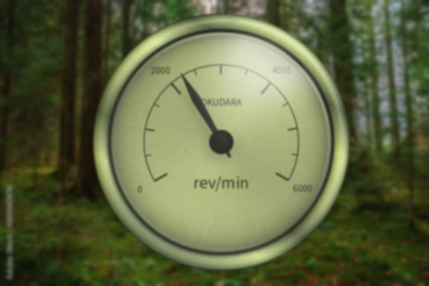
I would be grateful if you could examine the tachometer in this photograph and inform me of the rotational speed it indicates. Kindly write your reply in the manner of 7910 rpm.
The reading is 2250 rpm
